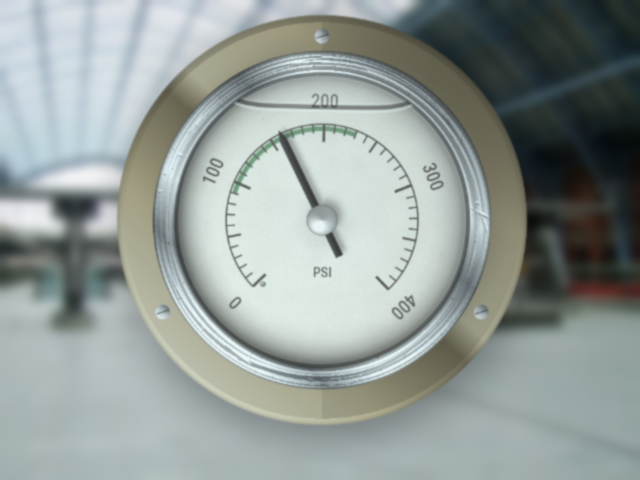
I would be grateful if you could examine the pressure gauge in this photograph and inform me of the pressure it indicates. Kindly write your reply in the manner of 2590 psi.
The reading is 160 psi
